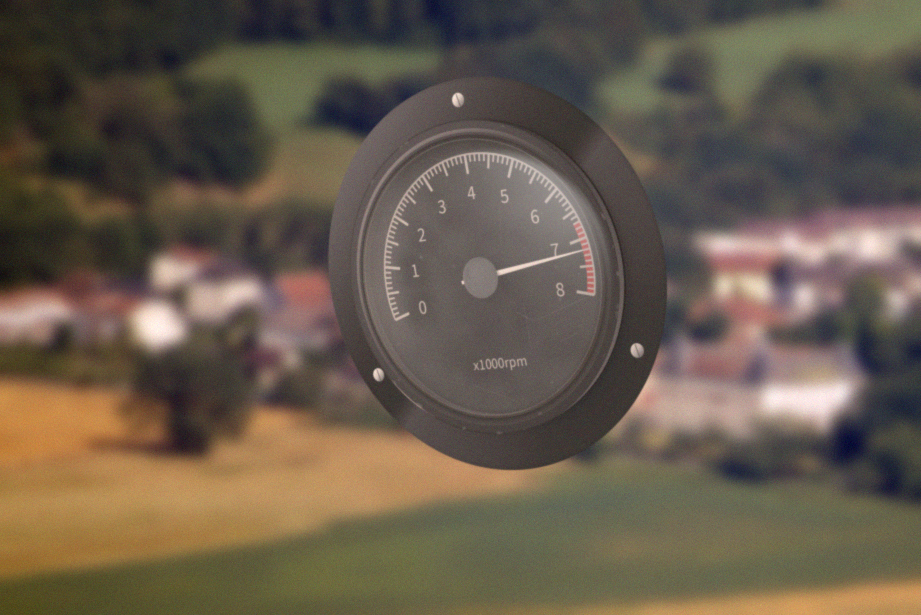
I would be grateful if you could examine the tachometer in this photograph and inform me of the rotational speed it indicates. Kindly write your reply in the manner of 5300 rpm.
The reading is 7200 rpm
